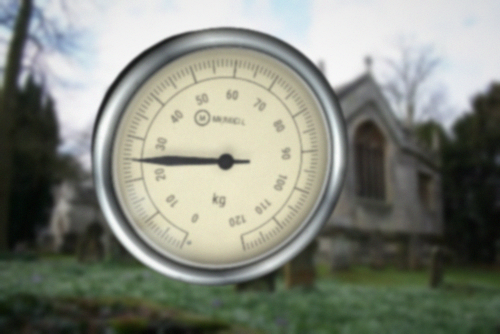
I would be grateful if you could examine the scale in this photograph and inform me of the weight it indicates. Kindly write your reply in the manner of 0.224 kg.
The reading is 25 kg
